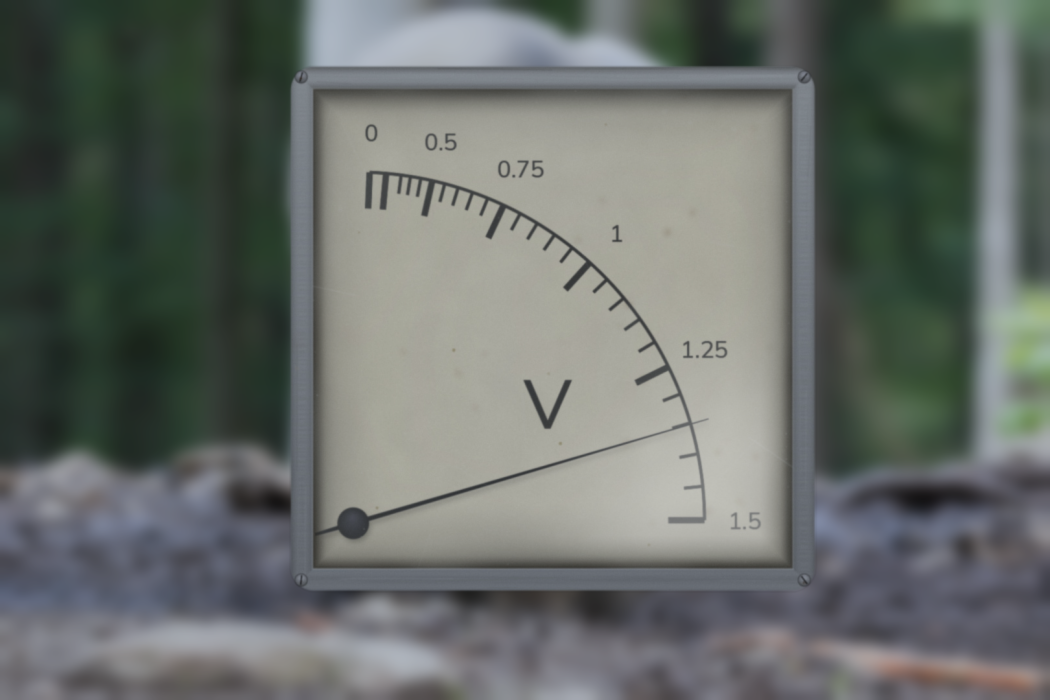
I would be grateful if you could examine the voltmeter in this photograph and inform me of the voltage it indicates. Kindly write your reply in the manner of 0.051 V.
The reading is 1.35 V
